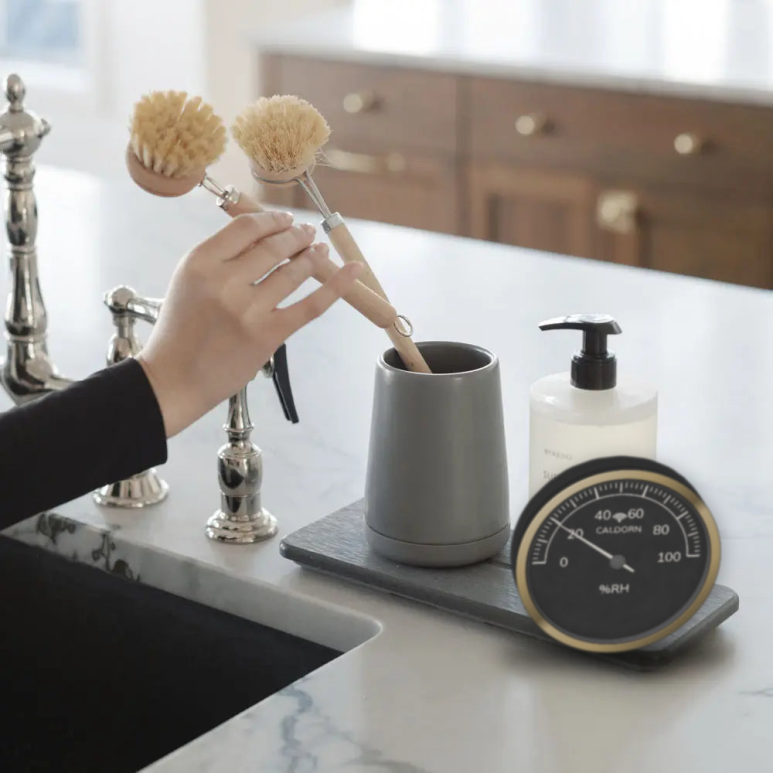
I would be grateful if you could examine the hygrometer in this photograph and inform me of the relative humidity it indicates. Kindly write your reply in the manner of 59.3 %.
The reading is 20 %
